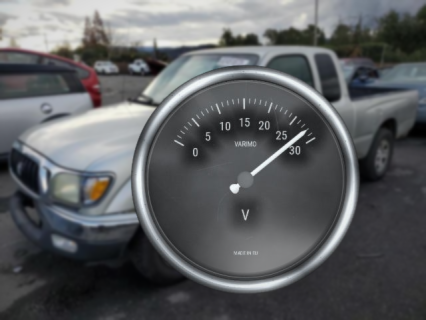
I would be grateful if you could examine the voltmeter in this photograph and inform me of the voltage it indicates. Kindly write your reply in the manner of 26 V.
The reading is 28 V
